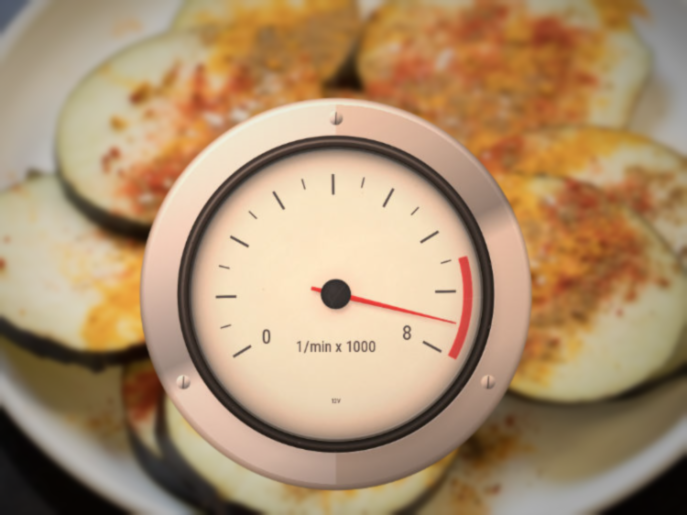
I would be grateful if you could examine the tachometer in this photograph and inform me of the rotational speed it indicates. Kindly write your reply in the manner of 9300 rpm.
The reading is 7500 rpm
